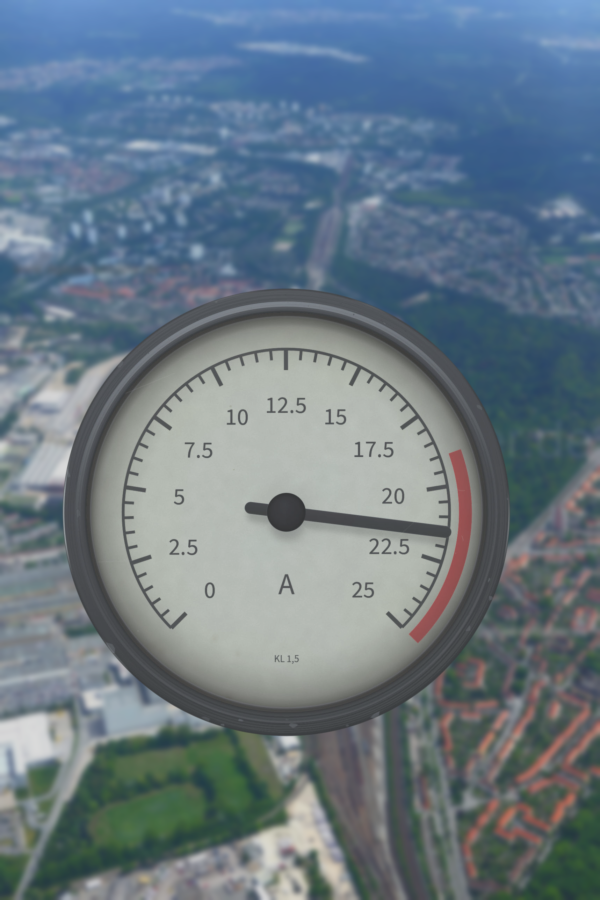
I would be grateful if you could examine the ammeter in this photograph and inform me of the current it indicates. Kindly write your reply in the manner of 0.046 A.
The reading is 21.5 A
